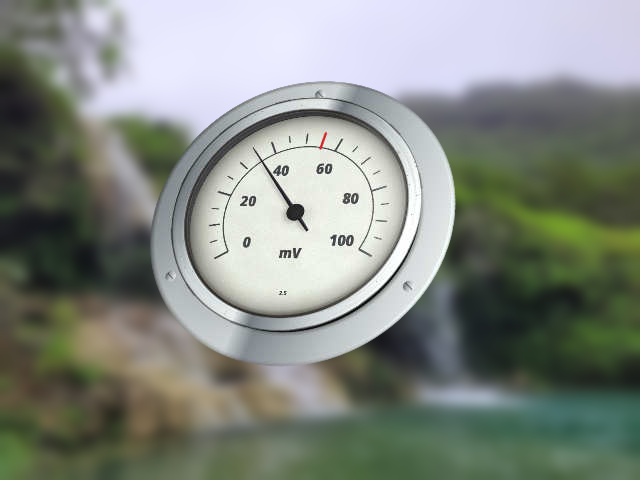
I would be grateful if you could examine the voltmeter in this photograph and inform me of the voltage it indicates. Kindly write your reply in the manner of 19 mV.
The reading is 35 mV
